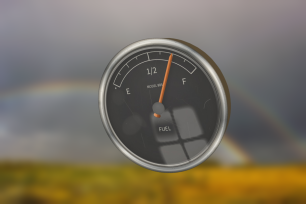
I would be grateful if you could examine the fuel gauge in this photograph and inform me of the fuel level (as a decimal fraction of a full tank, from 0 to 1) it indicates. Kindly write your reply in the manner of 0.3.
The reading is 0.75
